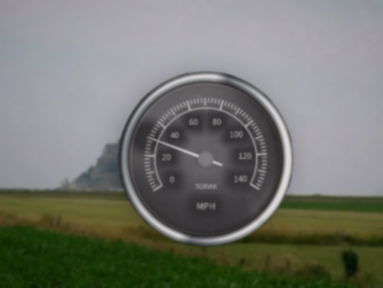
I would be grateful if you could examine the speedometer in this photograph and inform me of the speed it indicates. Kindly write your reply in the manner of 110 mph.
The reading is 30 mph
